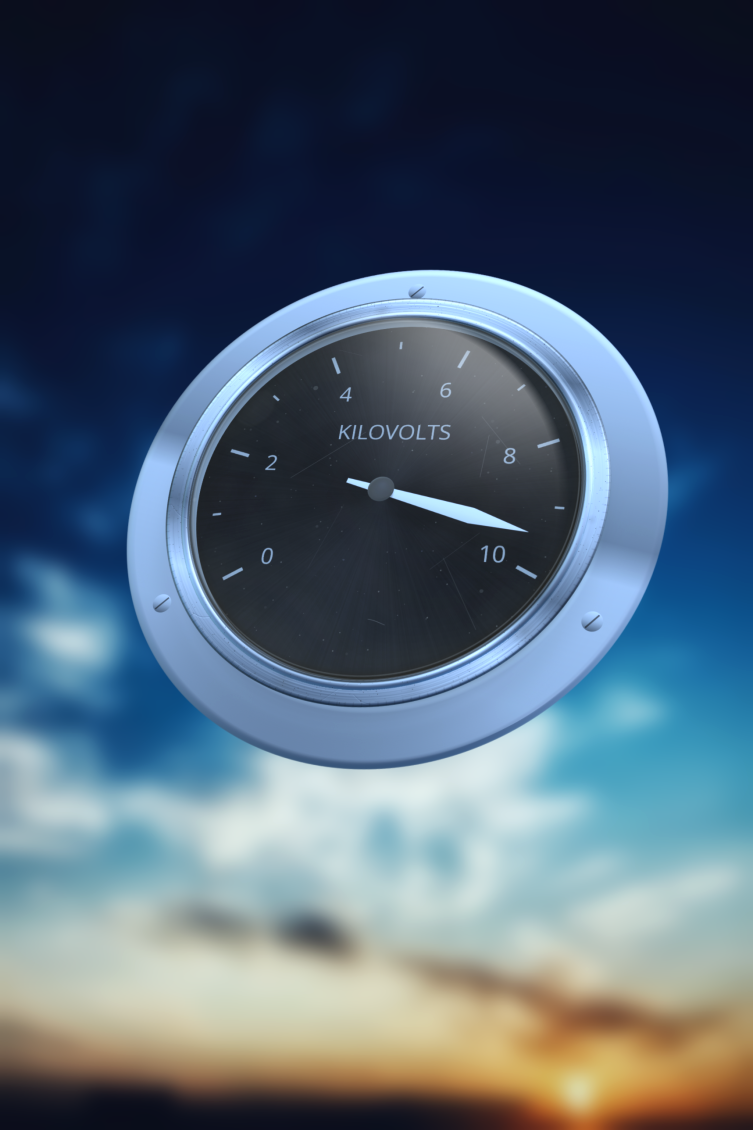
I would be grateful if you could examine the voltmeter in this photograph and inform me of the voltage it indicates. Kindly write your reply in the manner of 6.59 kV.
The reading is 9.5 kV
